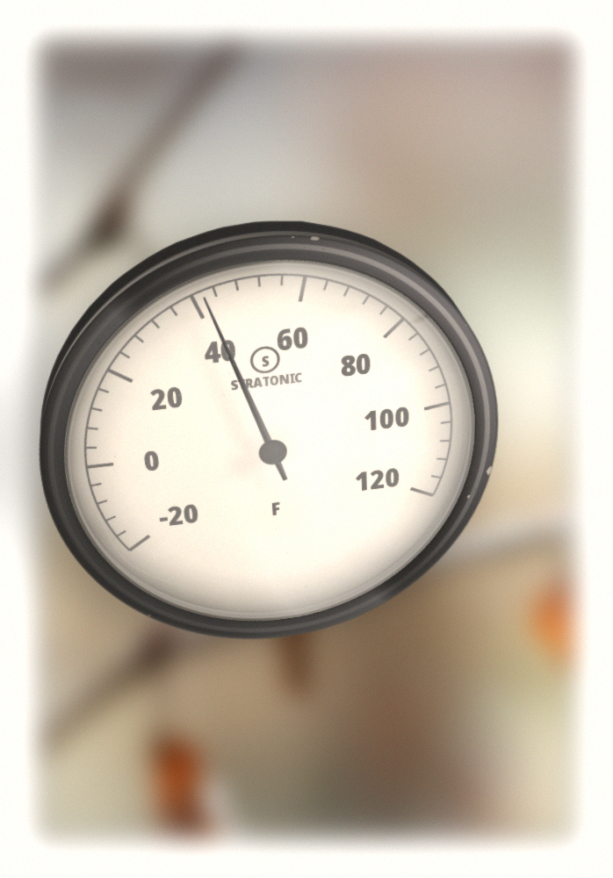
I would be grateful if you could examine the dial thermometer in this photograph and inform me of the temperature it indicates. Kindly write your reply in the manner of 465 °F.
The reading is 42 °F
